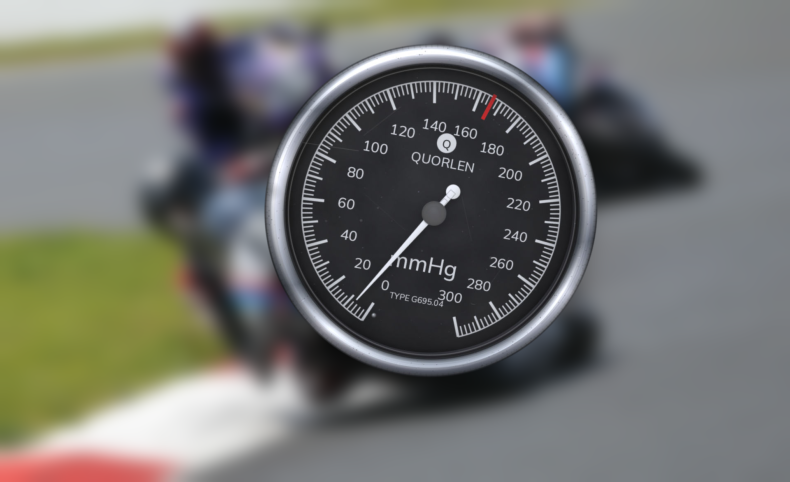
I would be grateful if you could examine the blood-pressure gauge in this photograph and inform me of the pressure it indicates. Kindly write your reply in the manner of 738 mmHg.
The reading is 8 mmHg
